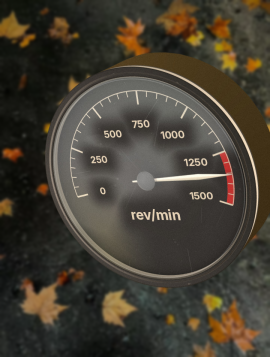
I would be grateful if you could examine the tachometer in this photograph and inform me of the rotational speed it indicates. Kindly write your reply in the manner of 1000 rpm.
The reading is 1350 rpm
